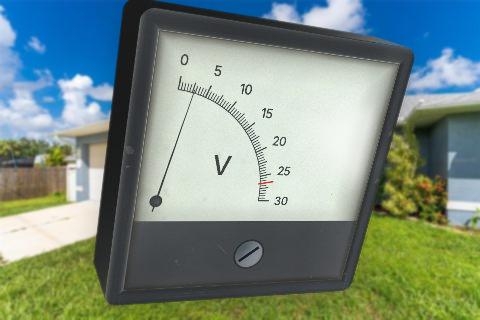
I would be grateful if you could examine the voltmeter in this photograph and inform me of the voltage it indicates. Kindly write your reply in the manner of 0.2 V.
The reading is 2.5 V
